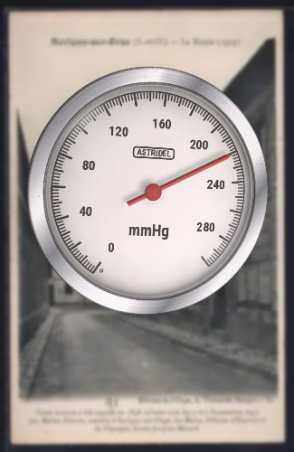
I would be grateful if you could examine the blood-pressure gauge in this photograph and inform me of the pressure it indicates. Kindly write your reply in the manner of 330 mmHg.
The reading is 220 mmHg
